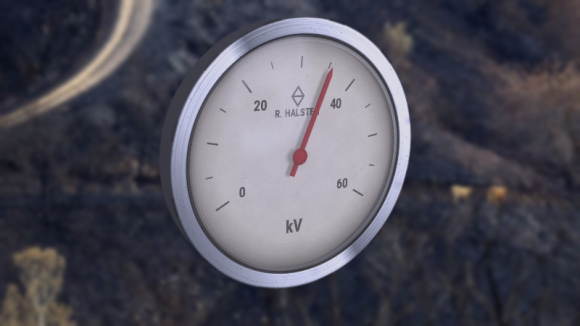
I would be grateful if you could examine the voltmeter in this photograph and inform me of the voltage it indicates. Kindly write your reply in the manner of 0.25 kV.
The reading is 35 kV
